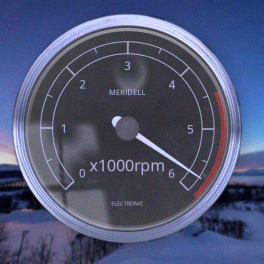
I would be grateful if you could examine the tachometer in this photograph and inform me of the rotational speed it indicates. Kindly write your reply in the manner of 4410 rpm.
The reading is 5750 rpm
